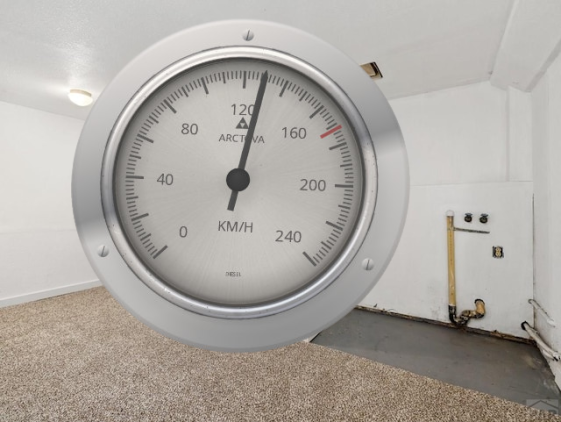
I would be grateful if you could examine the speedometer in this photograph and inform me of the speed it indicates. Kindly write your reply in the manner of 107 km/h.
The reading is 130 km/h
